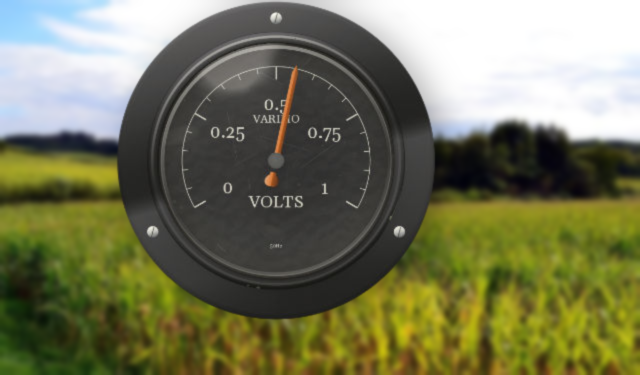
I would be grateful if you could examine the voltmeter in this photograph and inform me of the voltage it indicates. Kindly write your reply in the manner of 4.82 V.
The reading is 0.55 V
